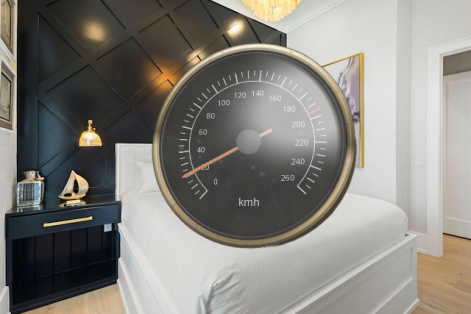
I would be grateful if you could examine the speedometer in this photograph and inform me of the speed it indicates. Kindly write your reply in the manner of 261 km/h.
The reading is 20 km/h
